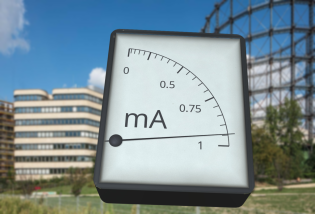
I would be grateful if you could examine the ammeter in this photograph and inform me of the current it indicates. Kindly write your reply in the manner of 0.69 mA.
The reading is 0.95 mA
